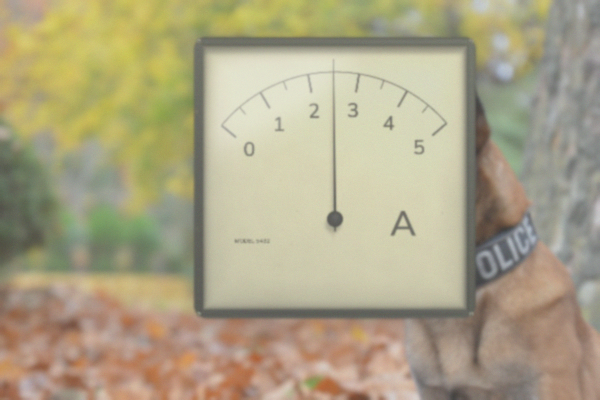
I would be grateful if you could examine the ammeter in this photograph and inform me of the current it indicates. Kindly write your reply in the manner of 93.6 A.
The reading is 2.5 A
